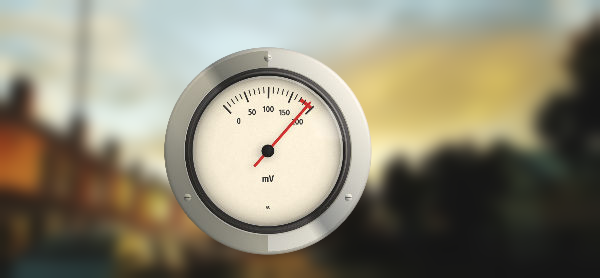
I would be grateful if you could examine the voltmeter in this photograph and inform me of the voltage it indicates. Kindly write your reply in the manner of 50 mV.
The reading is 190 mV
